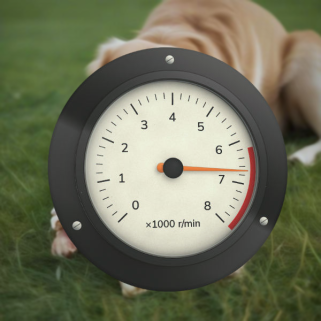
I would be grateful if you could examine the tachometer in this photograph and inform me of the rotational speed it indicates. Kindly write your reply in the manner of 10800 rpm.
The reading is 6700 rpm
